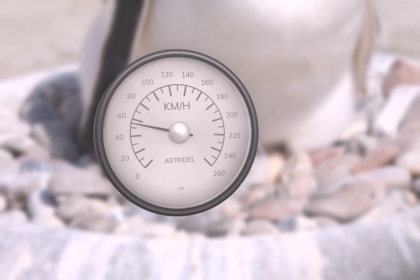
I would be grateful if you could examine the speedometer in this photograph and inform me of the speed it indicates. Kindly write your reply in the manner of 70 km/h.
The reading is 55 km/h
